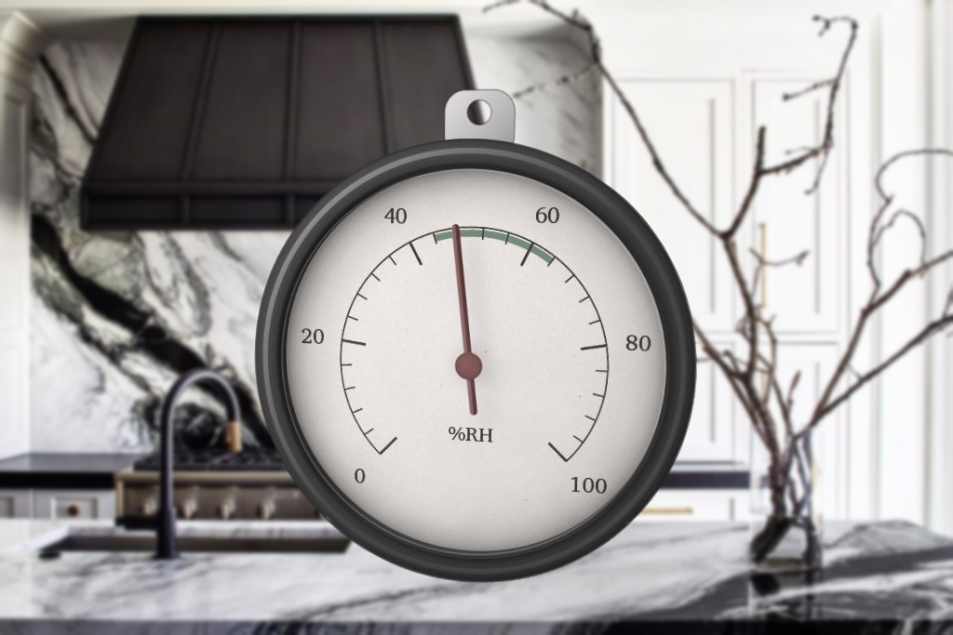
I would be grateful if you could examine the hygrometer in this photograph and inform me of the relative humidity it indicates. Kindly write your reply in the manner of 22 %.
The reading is 48 %
